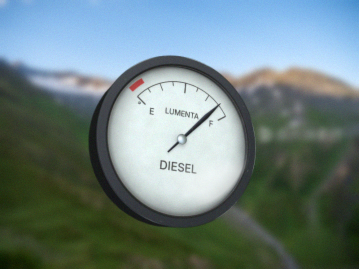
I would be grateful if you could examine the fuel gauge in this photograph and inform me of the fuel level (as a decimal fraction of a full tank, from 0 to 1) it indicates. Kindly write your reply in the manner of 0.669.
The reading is 0.875
